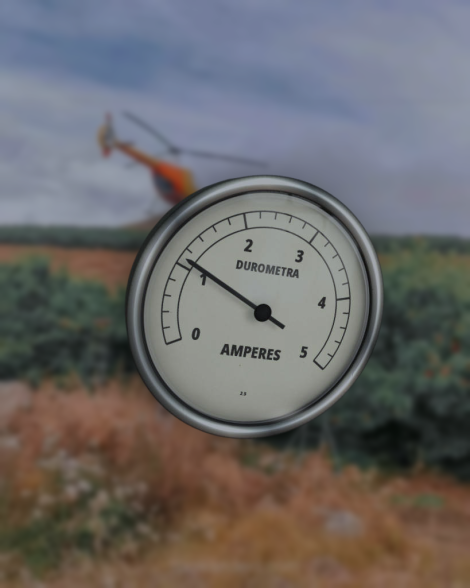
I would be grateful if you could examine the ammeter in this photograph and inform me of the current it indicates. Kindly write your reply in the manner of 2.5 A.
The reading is 1.1 A
